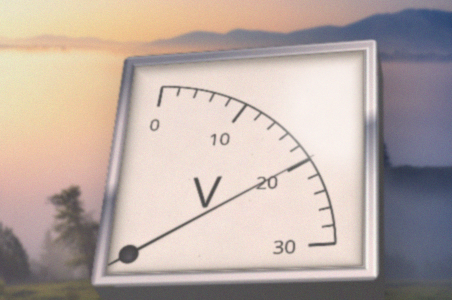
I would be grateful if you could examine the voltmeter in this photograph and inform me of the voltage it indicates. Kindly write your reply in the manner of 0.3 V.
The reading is 20 V
